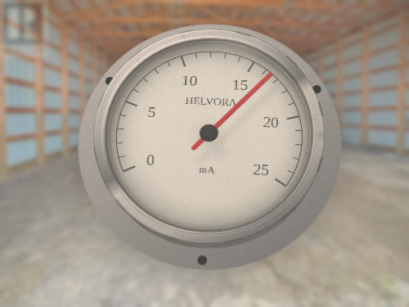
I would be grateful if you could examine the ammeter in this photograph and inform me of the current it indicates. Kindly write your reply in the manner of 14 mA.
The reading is 16.5 mA
